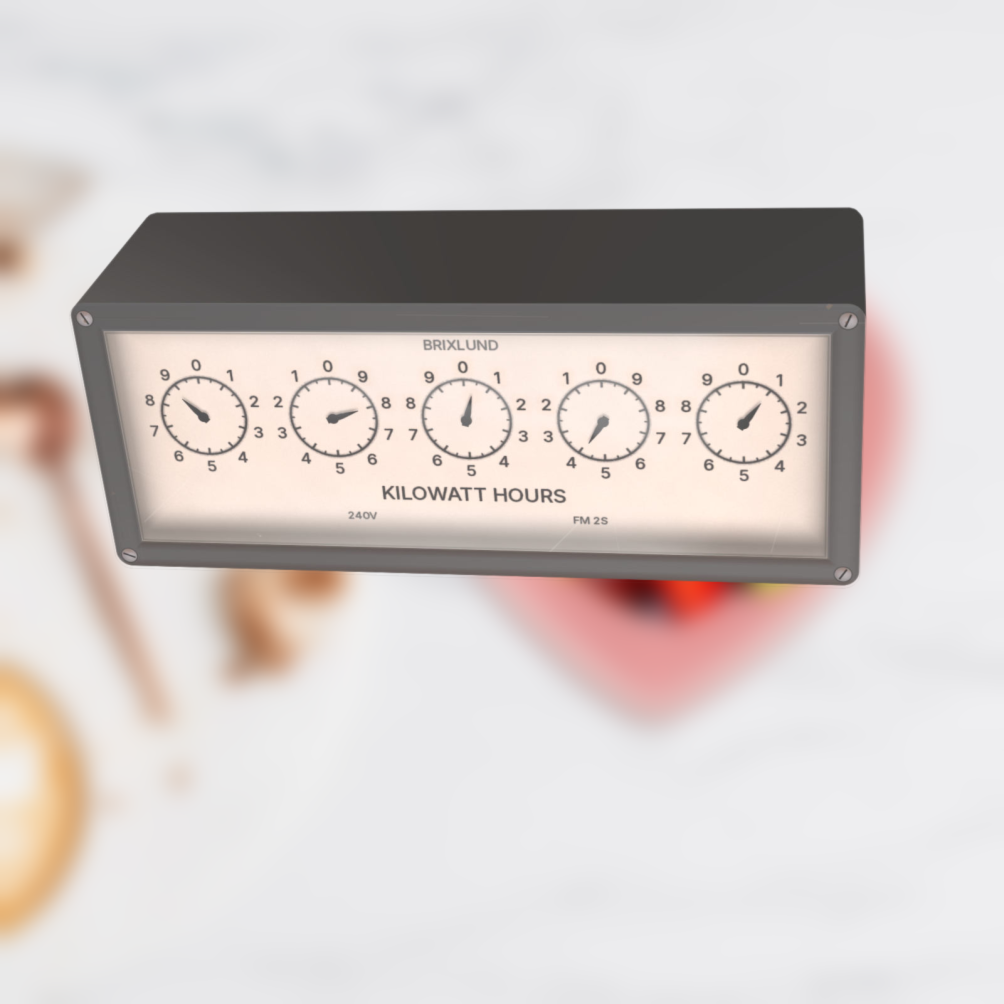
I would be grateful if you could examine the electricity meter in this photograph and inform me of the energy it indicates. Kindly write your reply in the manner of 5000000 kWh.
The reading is 88041 kWh
